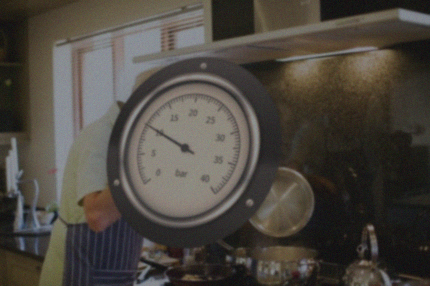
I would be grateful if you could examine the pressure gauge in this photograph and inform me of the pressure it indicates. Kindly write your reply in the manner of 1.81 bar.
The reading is 10 bar
